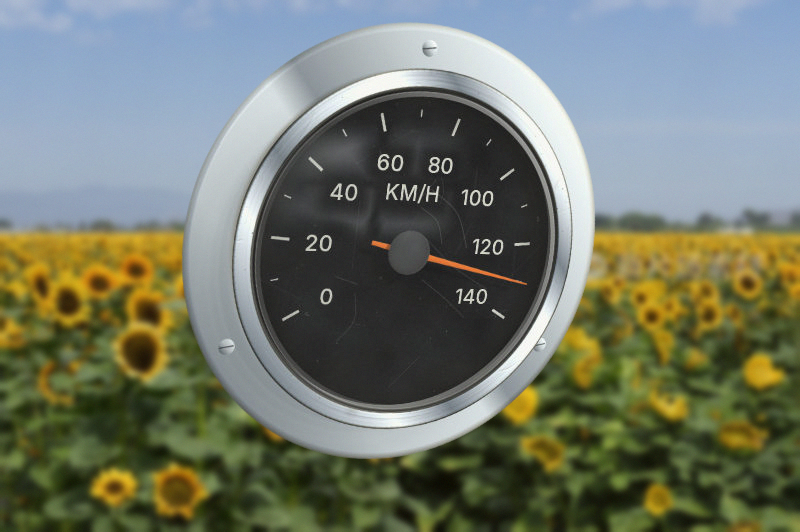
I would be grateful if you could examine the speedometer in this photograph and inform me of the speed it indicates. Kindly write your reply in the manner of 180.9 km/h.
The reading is 130 km/h
